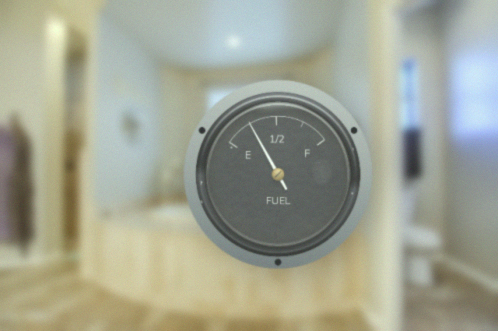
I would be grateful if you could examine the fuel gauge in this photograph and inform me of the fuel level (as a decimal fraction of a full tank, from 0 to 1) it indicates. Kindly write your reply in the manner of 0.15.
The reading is 0.25
